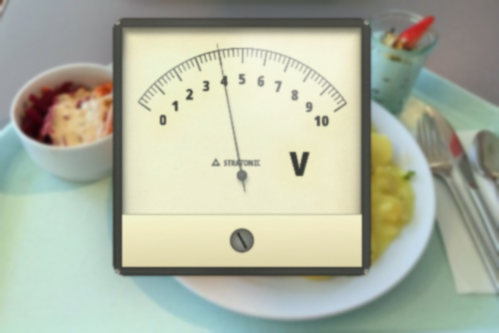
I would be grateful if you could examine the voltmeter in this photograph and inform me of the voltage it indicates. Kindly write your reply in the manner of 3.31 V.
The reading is 4 V
